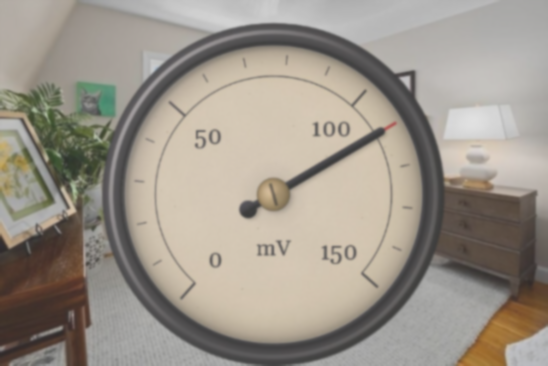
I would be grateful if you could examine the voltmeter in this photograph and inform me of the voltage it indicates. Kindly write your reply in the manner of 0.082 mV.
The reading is 110 mV
